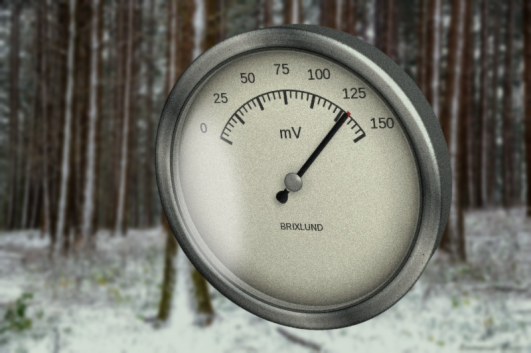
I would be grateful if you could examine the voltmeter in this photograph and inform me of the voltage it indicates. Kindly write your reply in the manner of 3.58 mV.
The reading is 130 mV
